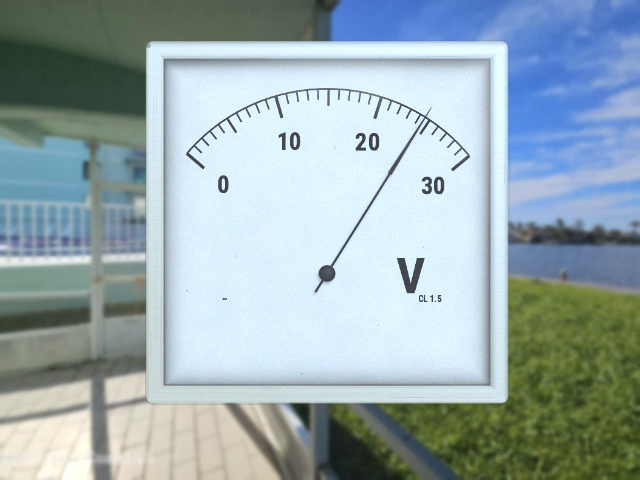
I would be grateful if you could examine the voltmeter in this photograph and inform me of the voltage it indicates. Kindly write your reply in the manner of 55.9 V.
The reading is 24.5 V
